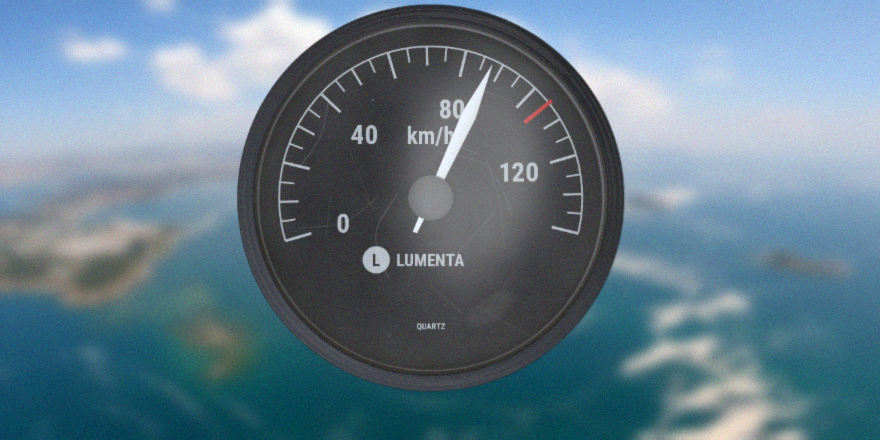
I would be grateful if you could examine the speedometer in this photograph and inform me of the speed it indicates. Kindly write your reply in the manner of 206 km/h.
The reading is 87.5 km/h
